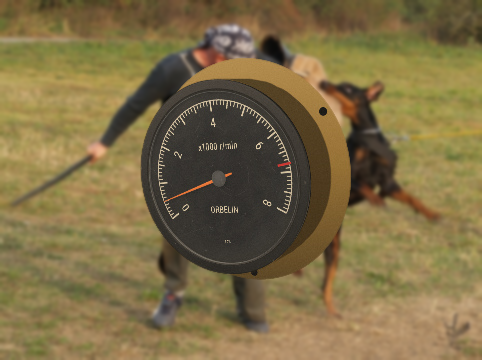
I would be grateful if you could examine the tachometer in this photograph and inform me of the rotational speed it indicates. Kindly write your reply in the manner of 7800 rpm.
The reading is 500 rpm
